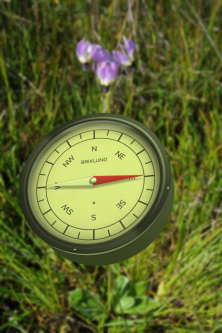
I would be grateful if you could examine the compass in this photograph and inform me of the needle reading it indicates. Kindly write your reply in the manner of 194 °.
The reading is 90 °
